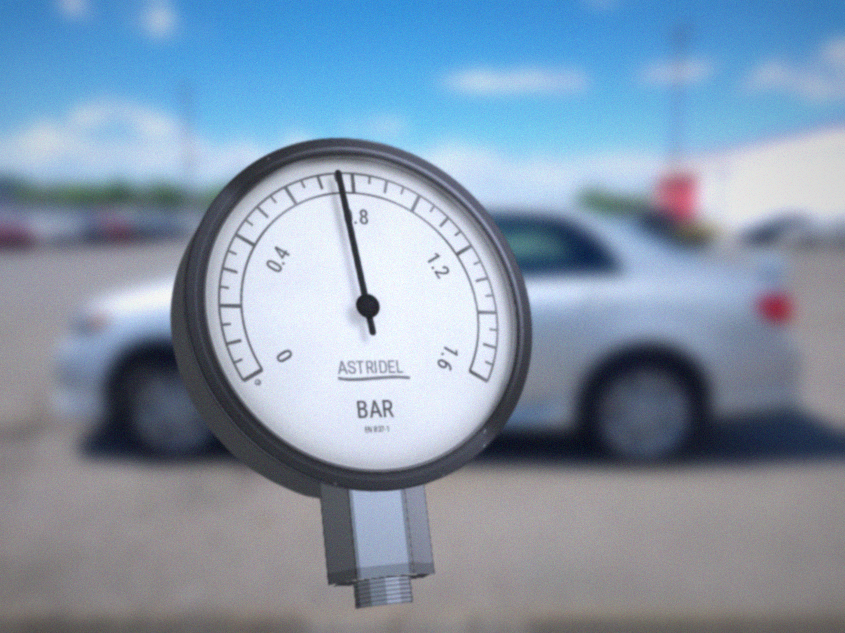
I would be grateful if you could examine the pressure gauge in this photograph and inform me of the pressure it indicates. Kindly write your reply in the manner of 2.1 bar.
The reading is 0.75 bar
